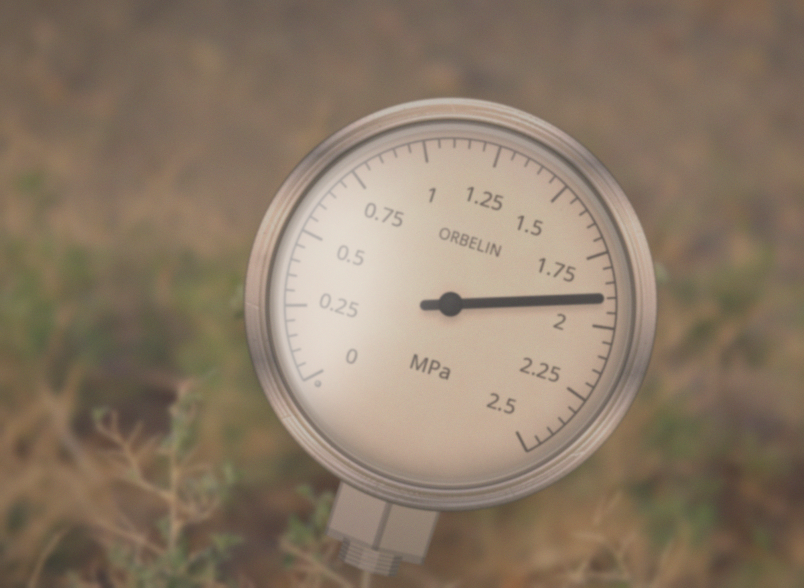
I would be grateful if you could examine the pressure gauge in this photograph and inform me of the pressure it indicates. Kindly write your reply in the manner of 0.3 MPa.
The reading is 1.9 MPa
